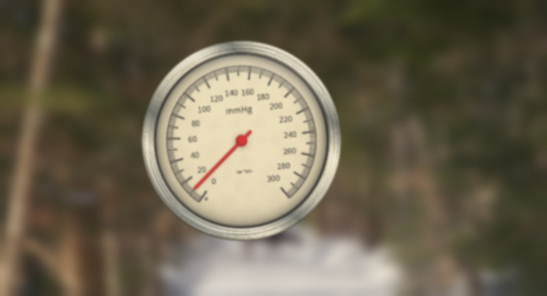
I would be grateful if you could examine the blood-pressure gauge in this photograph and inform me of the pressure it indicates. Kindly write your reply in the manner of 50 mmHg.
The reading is 10 mmHg
